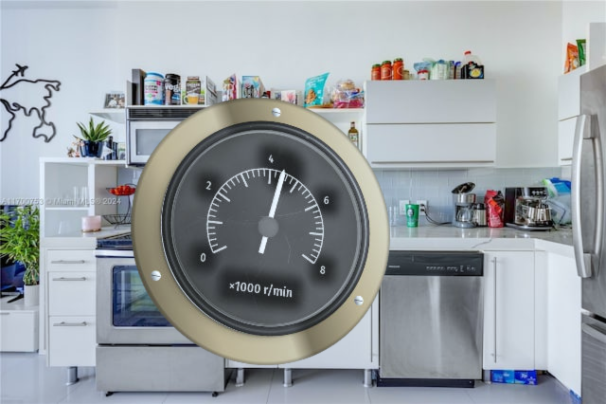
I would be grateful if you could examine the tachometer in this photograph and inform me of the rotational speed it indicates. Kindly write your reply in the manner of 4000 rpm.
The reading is 4400 rpm
